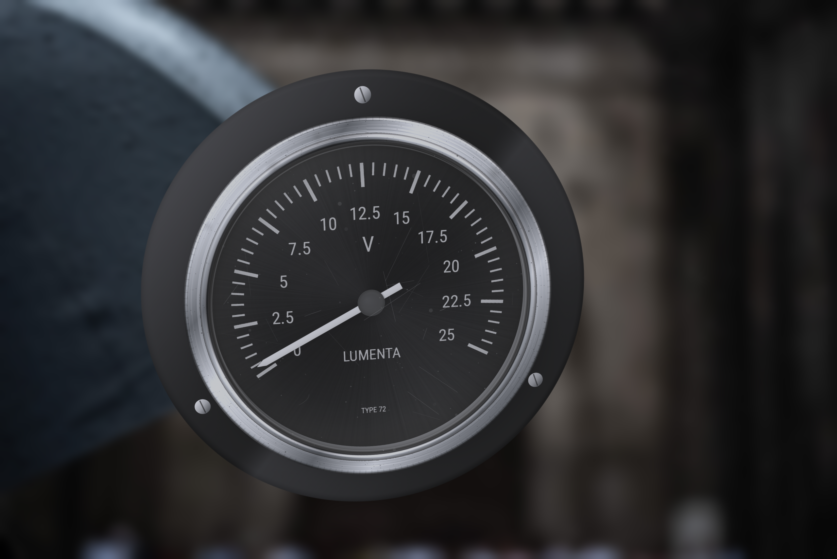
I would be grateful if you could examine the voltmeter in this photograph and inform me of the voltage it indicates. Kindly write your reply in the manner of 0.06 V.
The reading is 0.5 V
